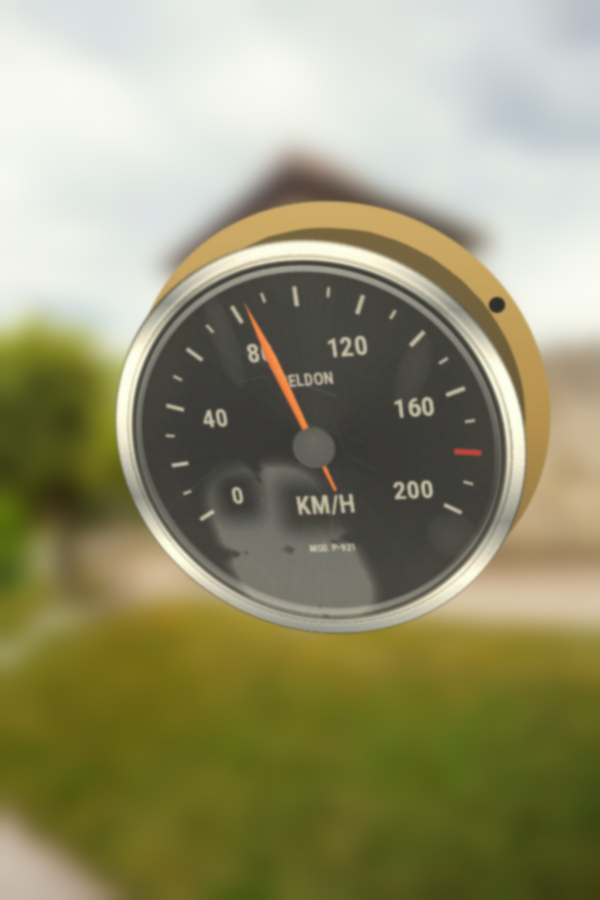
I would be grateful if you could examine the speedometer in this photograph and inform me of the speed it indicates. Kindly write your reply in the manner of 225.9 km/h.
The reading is 85 km/h
